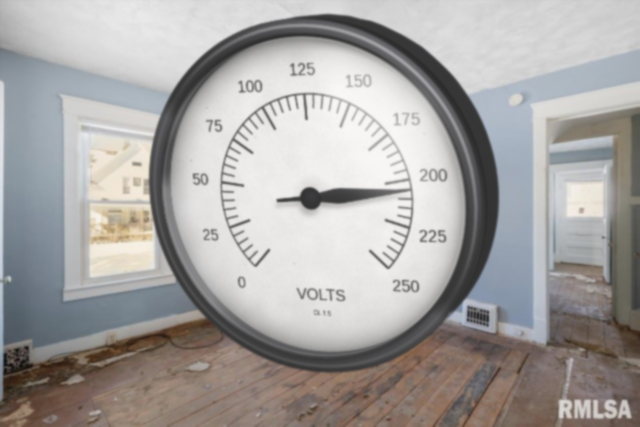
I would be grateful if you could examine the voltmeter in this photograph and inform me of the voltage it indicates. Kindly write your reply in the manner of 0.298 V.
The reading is 205 V
